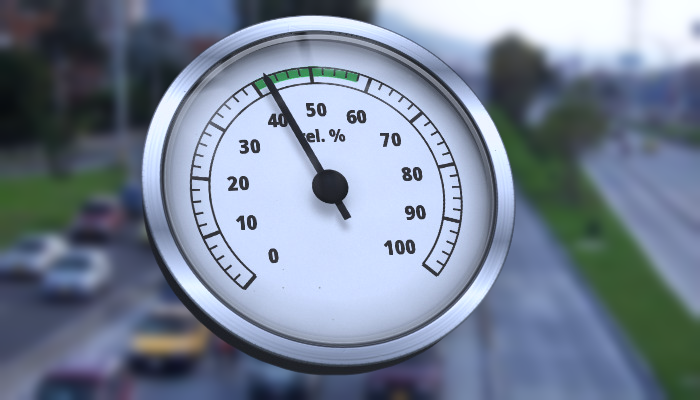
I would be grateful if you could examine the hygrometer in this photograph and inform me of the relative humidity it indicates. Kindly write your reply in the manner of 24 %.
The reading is 42 %
